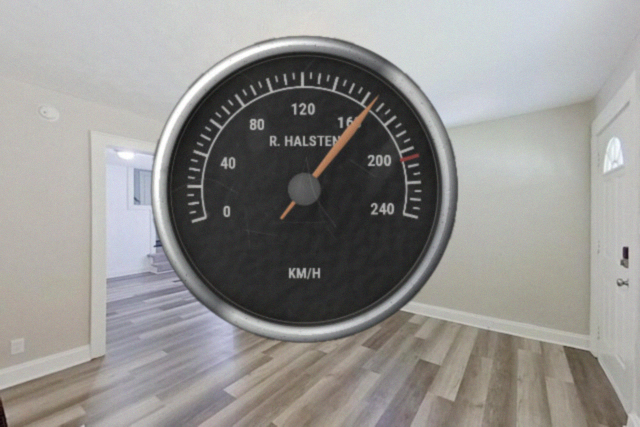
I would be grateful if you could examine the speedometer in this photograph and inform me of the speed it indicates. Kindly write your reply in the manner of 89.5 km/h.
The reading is 165 km/h
